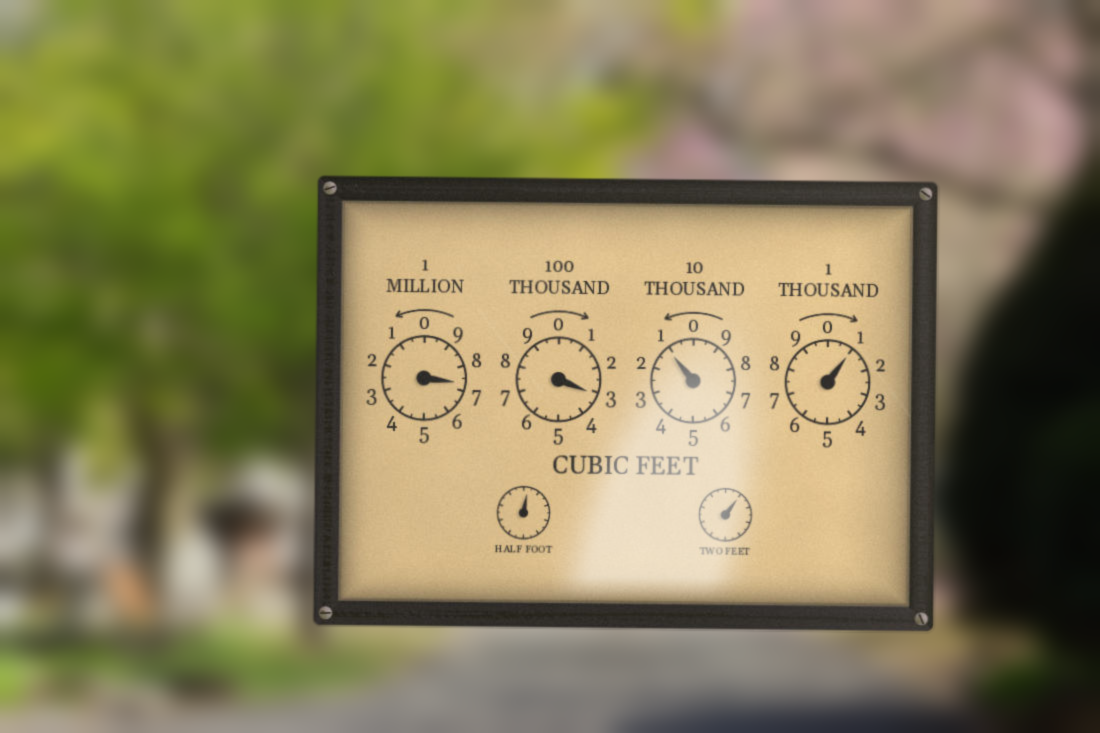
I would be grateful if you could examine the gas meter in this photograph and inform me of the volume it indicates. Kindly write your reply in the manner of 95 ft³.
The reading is 731100 ft³
